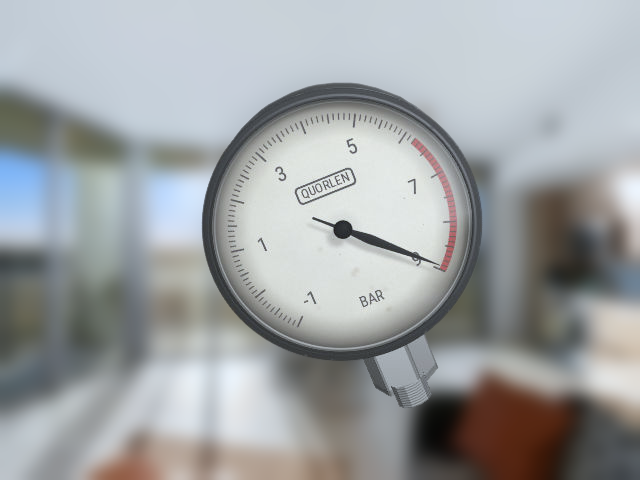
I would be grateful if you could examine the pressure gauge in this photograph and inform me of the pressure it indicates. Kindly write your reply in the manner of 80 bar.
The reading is 8.9 bar
